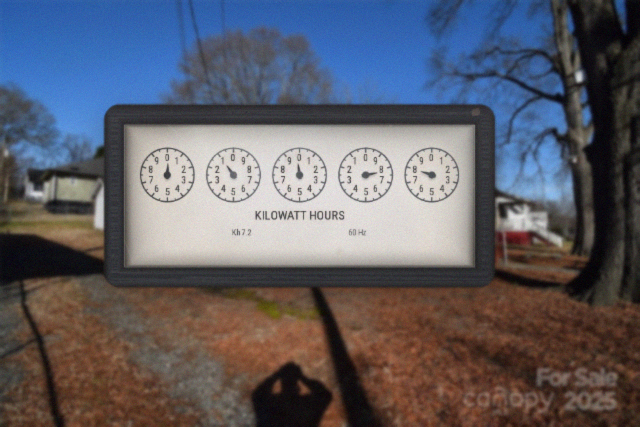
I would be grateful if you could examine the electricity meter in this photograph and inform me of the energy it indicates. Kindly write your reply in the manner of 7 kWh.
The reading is 978 kWh
